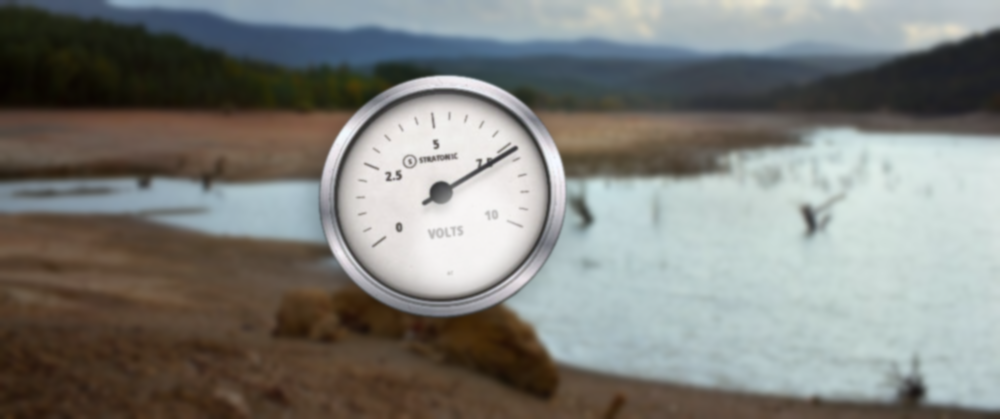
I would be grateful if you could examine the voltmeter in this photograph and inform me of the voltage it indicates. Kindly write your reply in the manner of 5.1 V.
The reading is 7.75 V
